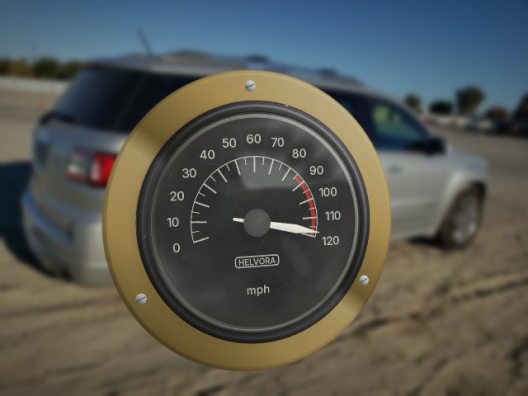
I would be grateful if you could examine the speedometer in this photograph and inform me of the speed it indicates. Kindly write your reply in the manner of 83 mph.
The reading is 117.5 mph
